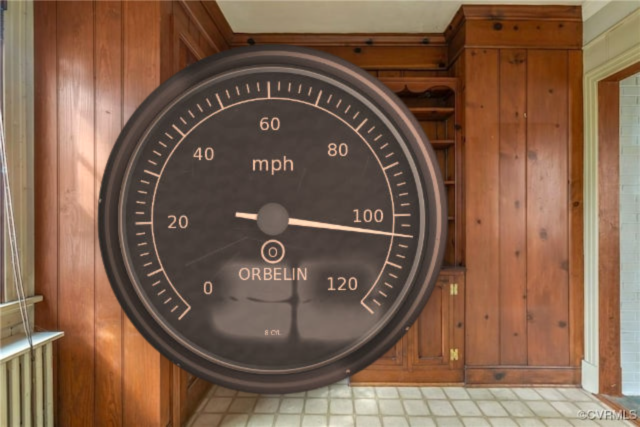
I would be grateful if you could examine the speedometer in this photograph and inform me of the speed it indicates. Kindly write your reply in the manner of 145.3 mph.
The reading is 104 mph
